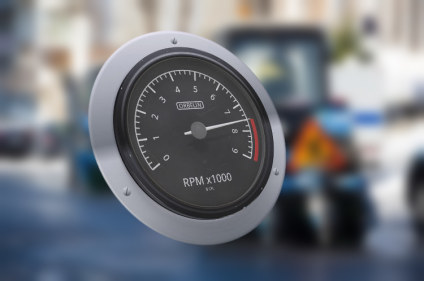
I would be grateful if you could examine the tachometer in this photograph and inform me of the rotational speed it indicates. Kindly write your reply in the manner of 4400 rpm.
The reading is 7600 rpm
